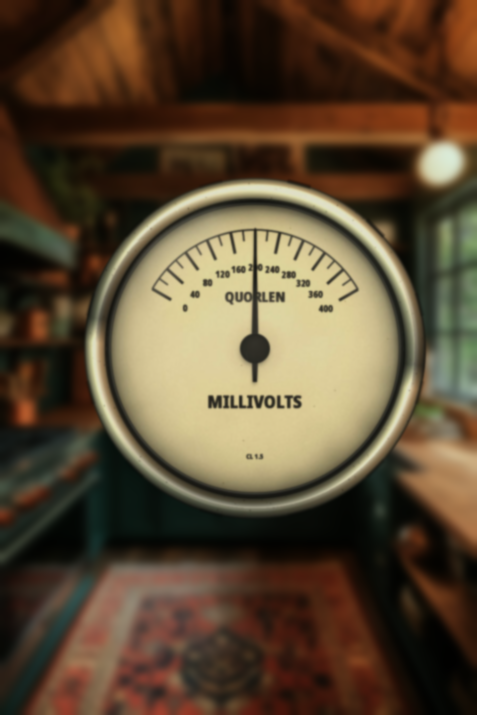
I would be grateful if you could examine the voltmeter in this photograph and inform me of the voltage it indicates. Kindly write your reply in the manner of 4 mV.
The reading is 200 mV
